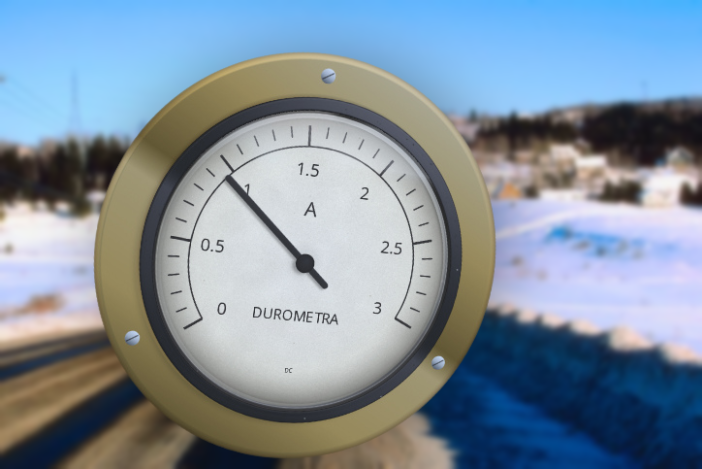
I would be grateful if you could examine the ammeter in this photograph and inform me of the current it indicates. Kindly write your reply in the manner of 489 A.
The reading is 0.95 A
